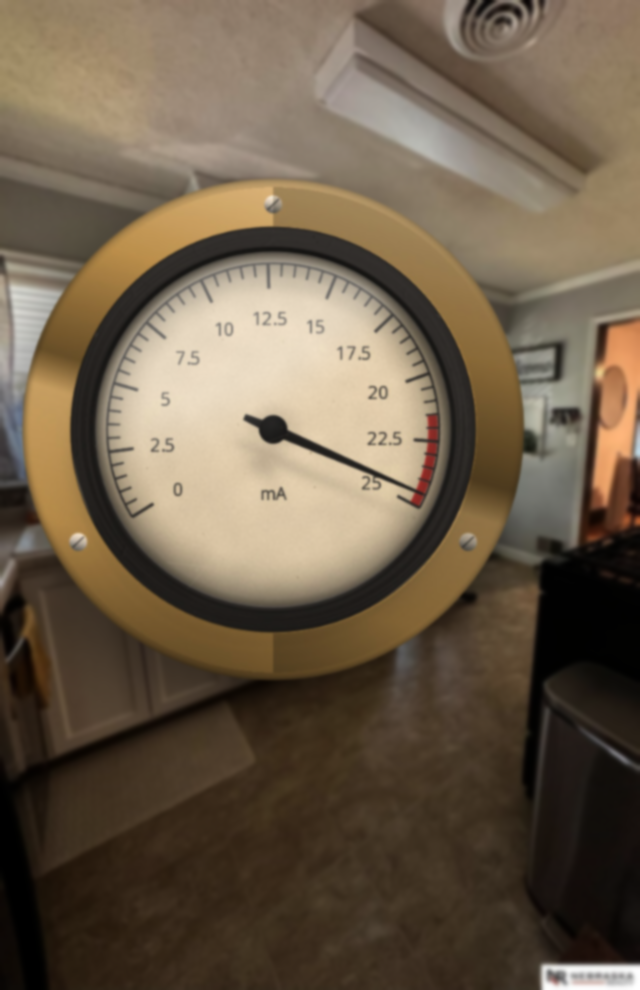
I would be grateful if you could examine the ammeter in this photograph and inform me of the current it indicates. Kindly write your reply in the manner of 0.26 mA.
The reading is 24.5 mA
